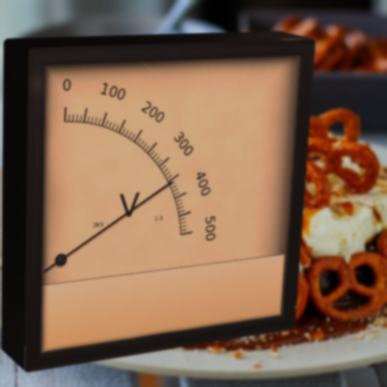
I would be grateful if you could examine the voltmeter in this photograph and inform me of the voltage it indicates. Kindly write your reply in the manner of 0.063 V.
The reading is 350 V
